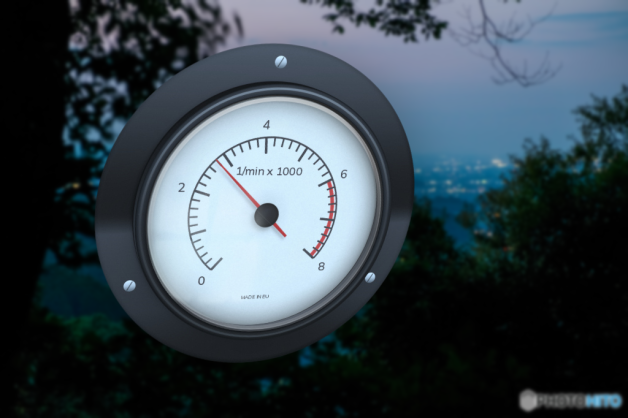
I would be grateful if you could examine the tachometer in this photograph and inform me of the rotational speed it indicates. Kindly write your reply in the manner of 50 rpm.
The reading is 2800 rpm
